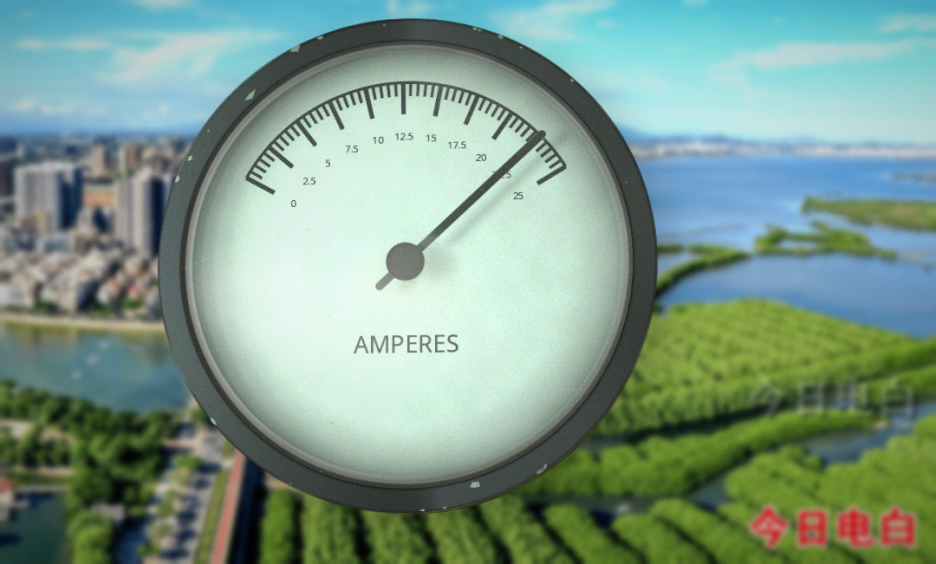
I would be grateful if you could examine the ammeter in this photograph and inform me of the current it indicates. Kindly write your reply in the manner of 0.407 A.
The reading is 22.5 A
